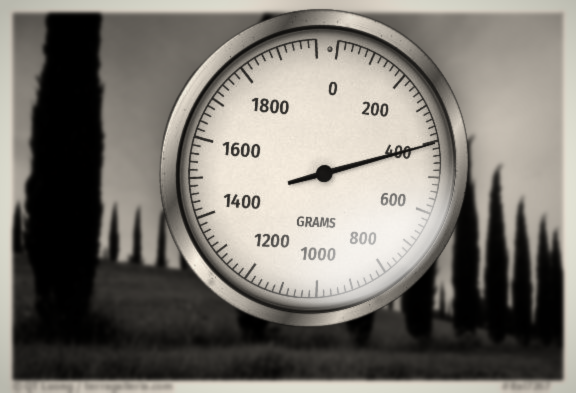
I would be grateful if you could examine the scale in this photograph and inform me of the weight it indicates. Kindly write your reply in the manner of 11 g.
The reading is 400 g
